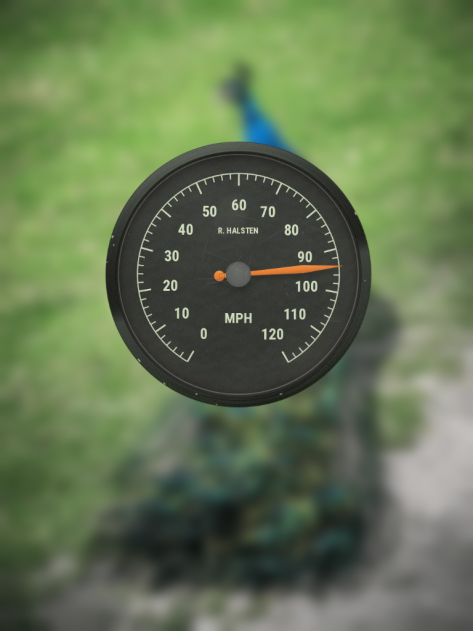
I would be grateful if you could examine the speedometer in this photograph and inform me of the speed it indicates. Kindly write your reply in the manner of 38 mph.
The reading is 94 mph
